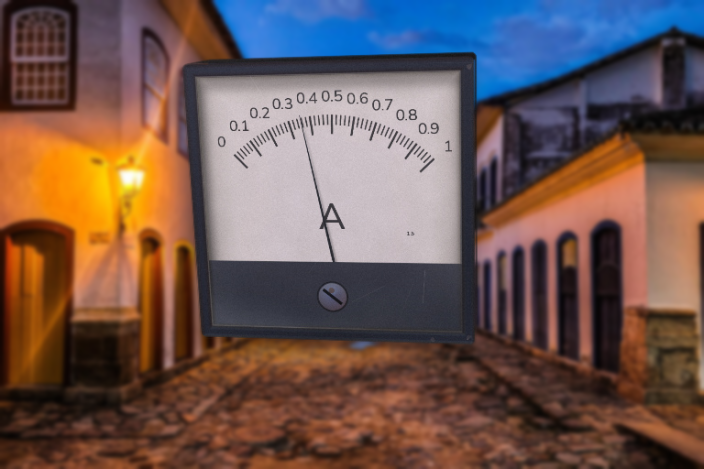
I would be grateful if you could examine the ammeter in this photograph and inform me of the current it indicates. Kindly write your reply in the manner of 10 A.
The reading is 0.36 A
